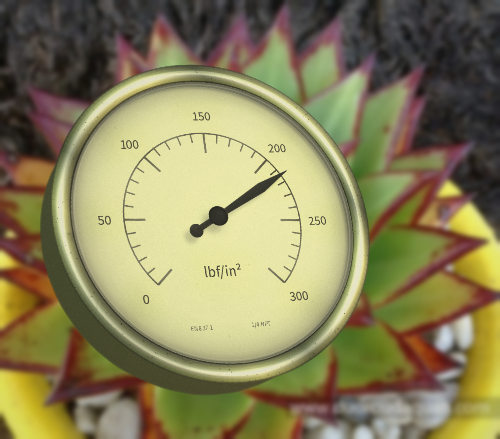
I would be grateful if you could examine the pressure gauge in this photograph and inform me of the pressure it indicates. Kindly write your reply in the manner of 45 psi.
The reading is 215 psi
